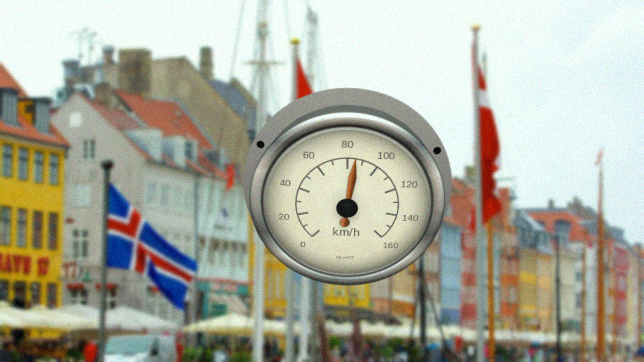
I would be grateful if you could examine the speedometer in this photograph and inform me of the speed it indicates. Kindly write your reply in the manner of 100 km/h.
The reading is 85 km/h
